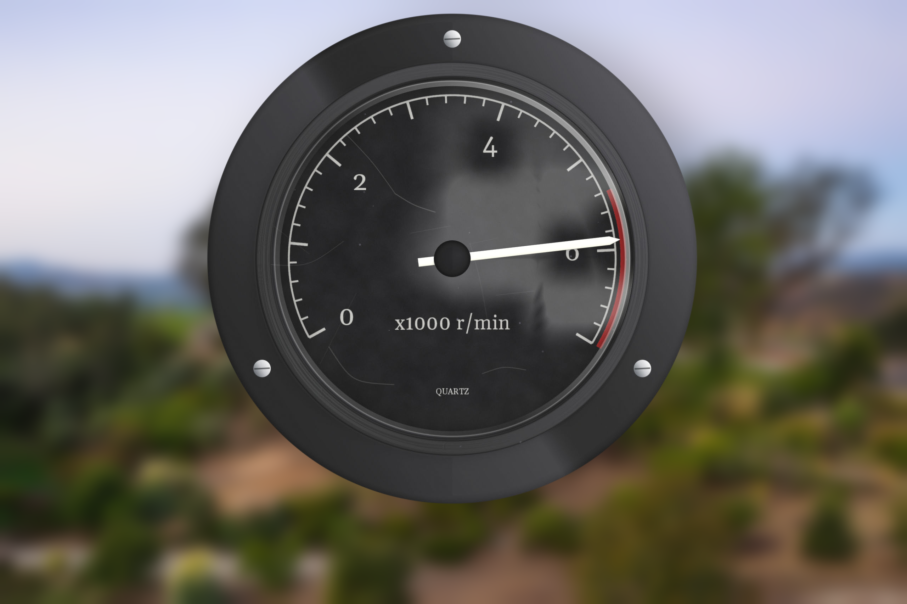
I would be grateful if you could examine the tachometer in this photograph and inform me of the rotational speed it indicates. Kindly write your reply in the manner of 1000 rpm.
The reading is 5900 rpm
